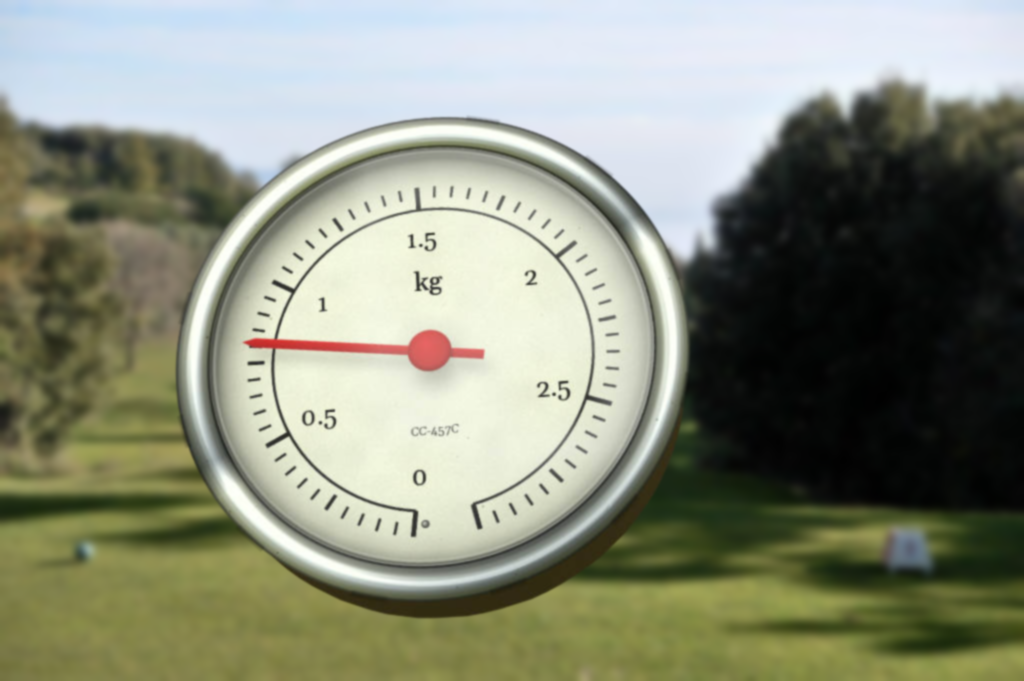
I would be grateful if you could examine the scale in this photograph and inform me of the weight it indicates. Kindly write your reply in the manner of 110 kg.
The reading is 0.8 kg
